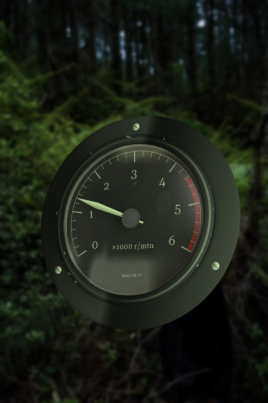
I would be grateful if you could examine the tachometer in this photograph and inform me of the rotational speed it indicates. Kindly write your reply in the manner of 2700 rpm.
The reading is 1300 rpm
